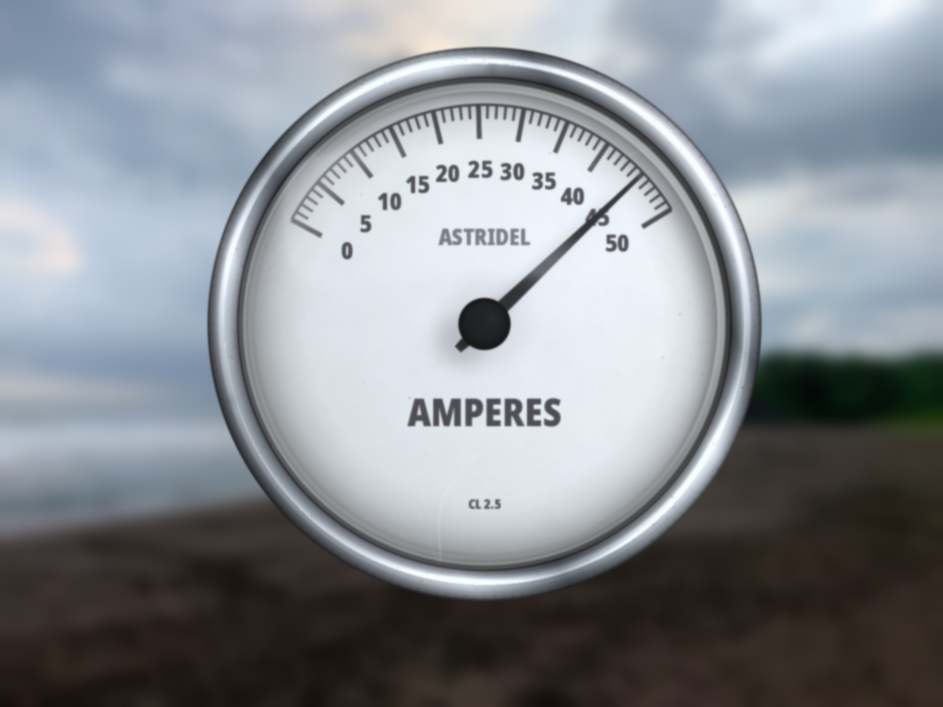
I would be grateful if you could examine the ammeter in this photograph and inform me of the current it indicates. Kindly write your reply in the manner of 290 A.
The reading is 45 A
